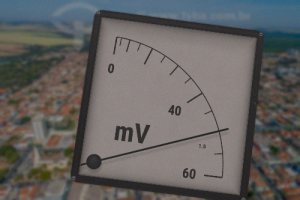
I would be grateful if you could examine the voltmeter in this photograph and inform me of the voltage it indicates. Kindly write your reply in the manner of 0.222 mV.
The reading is 50 mV
